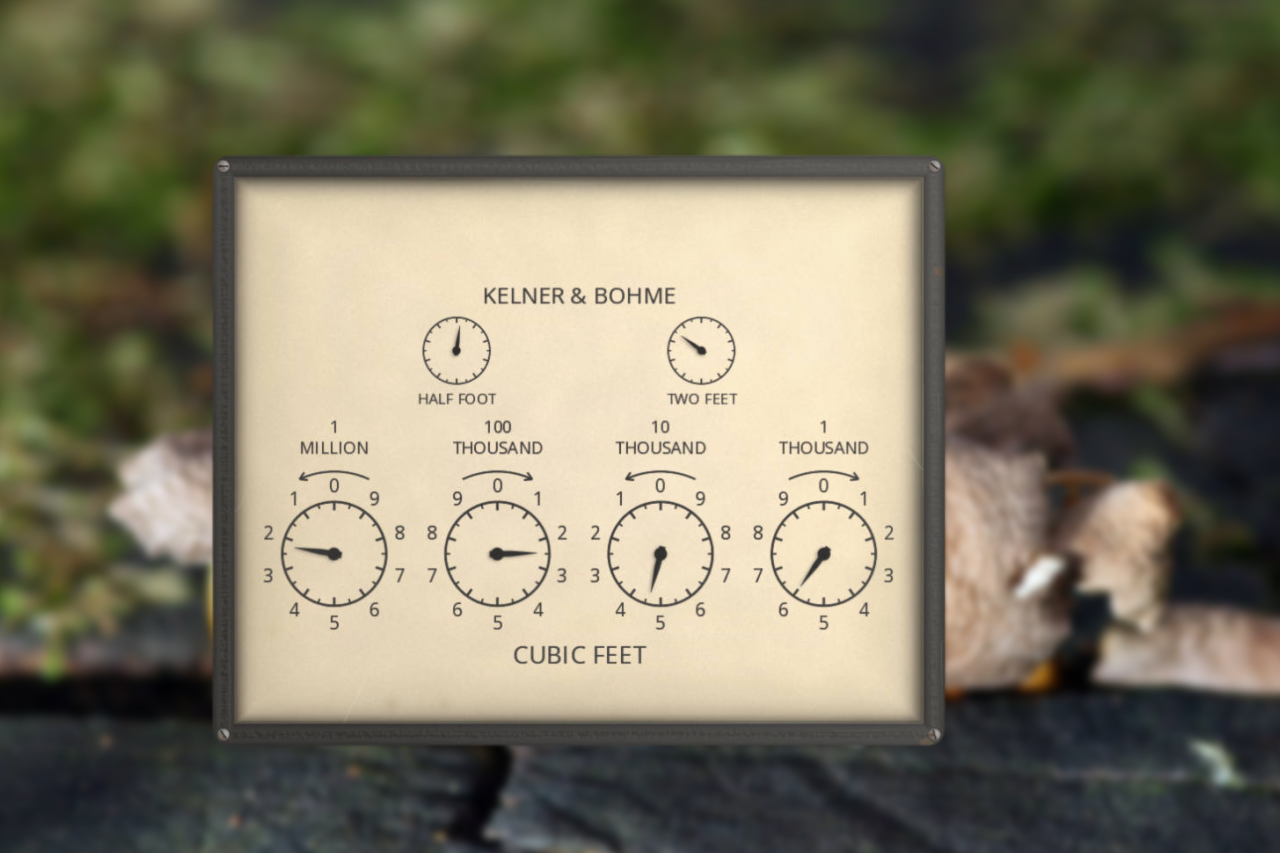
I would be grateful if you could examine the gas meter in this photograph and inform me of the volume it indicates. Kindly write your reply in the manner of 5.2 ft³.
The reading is 224600 ft³
